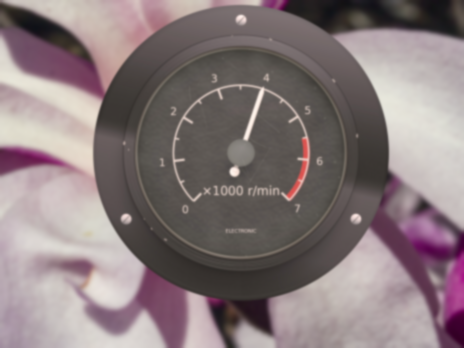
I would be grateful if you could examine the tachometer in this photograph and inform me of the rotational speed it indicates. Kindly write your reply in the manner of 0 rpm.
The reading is 4000 rpm
